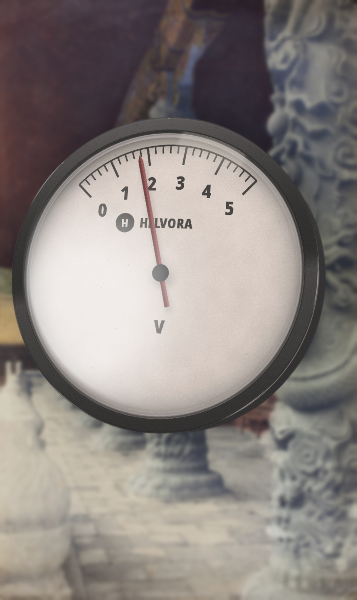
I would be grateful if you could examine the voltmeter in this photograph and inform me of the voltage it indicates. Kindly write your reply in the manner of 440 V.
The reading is 1.8 V
